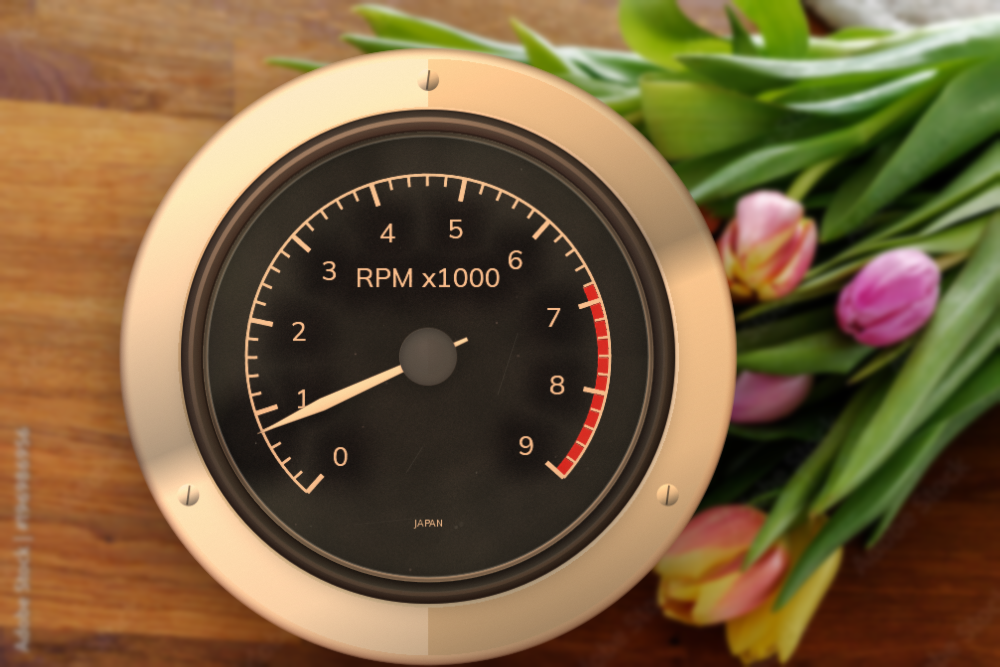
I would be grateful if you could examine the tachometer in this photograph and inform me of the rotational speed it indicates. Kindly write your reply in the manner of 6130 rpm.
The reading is 800 rpm
